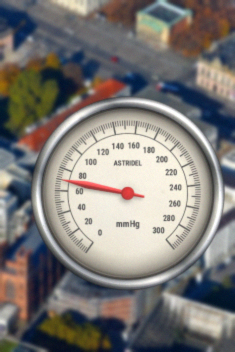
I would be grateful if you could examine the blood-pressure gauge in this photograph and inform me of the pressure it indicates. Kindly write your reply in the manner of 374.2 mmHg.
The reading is 70 mmHg
